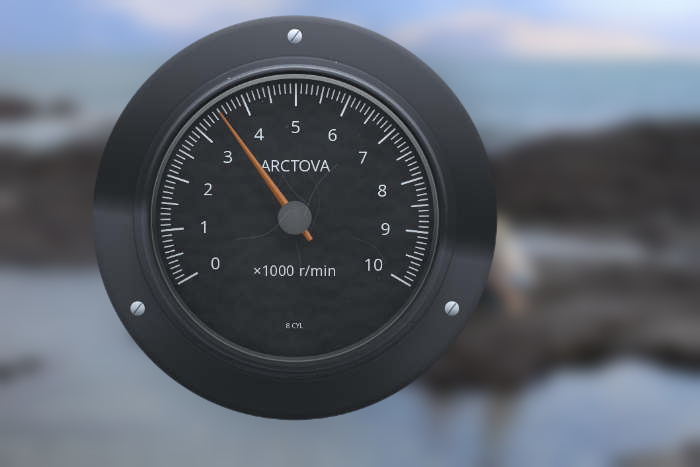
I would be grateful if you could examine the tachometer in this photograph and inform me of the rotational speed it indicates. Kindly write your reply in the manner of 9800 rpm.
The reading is 3500 rpm
